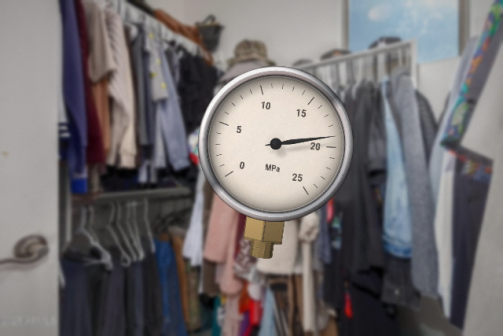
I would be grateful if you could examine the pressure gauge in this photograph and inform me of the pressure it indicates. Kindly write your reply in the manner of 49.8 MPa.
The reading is 19 MPa
